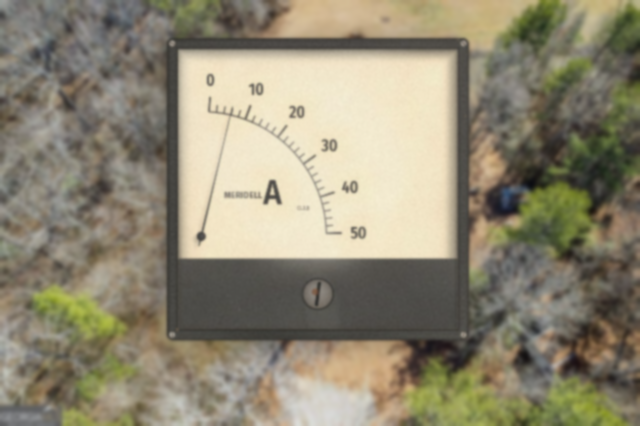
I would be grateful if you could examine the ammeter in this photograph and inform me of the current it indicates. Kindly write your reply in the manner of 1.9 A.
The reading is 6 A
